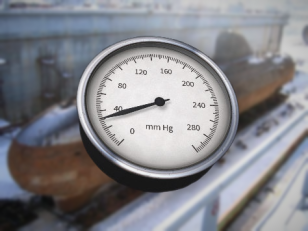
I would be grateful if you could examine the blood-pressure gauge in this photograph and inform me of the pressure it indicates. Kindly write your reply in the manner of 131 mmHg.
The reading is 30 mmHg
